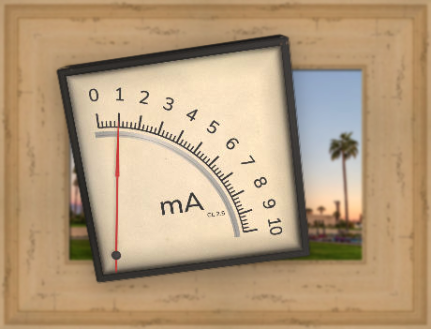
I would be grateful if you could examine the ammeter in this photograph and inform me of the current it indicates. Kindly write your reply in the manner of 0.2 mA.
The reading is 1 mA
